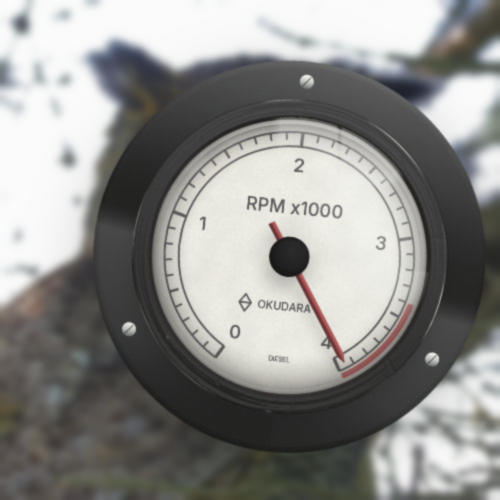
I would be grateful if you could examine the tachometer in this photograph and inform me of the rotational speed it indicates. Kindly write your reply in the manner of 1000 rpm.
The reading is 3950 rpm
